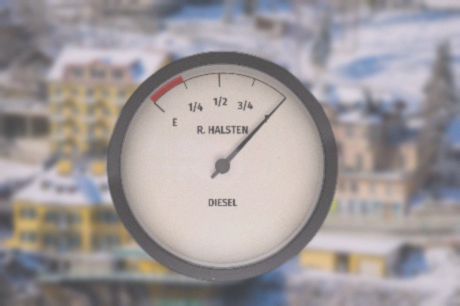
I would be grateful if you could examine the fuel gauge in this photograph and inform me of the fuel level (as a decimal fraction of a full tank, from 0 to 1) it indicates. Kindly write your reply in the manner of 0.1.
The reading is 1
